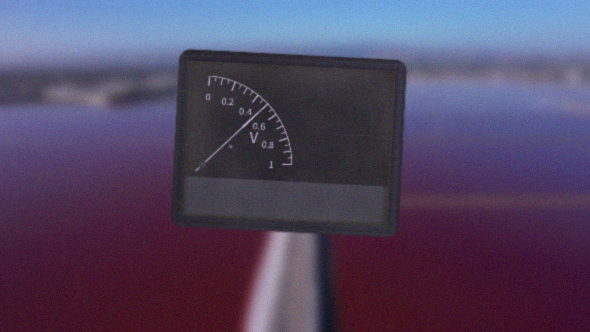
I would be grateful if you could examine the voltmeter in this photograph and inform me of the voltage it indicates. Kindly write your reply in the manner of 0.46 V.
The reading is 0.5 V
